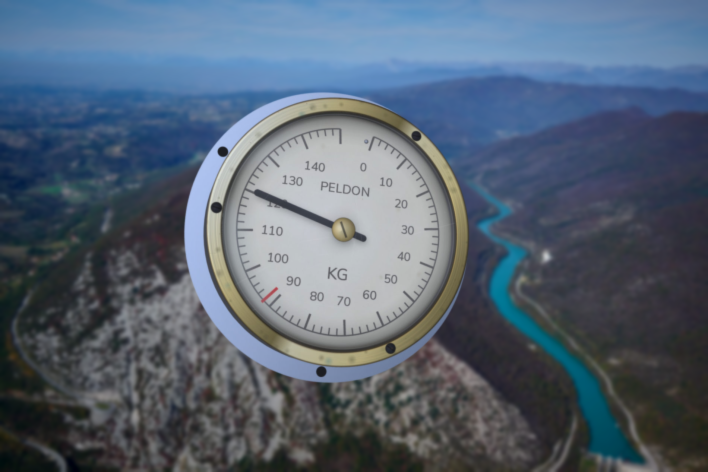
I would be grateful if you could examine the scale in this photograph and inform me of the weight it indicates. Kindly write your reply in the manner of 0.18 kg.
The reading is 120 kg
